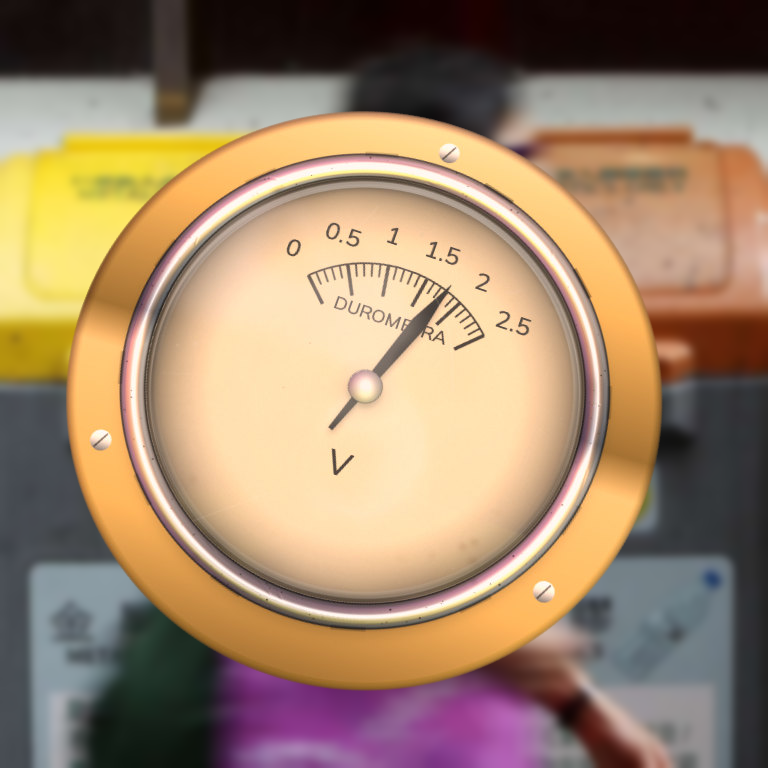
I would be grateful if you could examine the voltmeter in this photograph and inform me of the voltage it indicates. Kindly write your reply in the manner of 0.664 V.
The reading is 1.8 V
